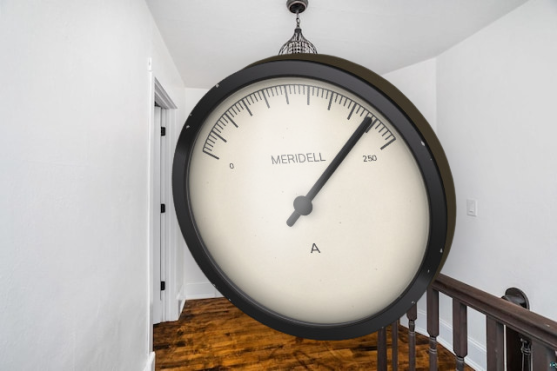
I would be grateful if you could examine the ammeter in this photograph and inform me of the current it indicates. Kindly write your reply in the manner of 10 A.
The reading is 220 A
